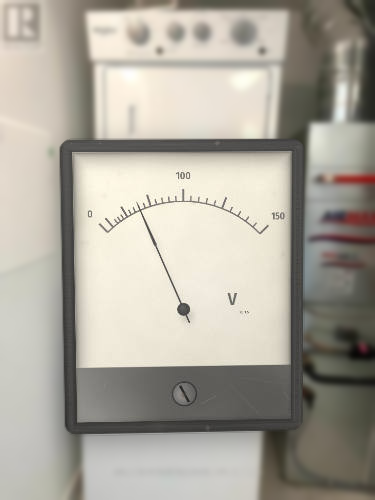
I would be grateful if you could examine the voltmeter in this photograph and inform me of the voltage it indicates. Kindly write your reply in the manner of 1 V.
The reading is 65 V
